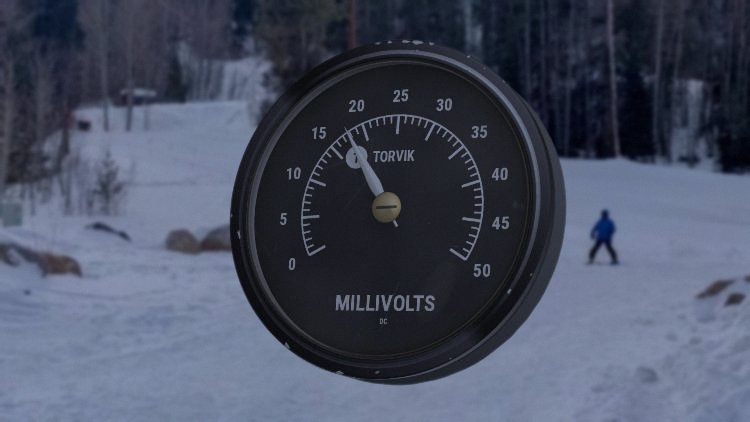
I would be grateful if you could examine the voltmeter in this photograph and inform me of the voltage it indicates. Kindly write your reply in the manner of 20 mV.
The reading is 18 mV
